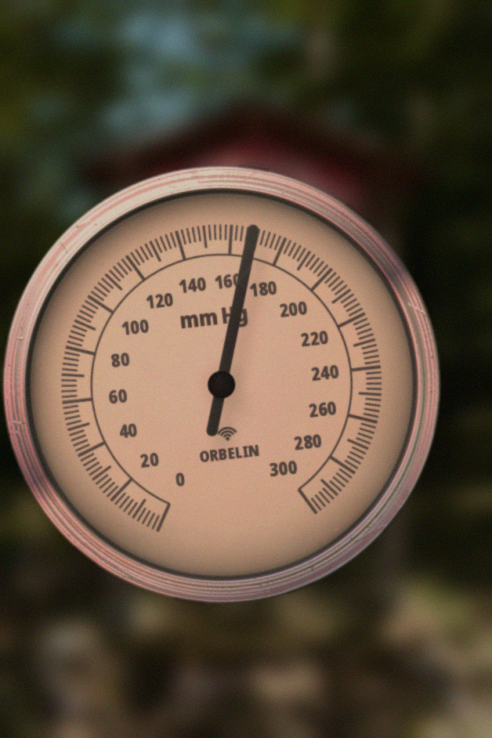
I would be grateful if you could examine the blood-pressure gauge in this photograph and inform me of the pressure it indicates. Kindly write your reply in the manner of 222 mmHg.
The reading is 168 mmHg
